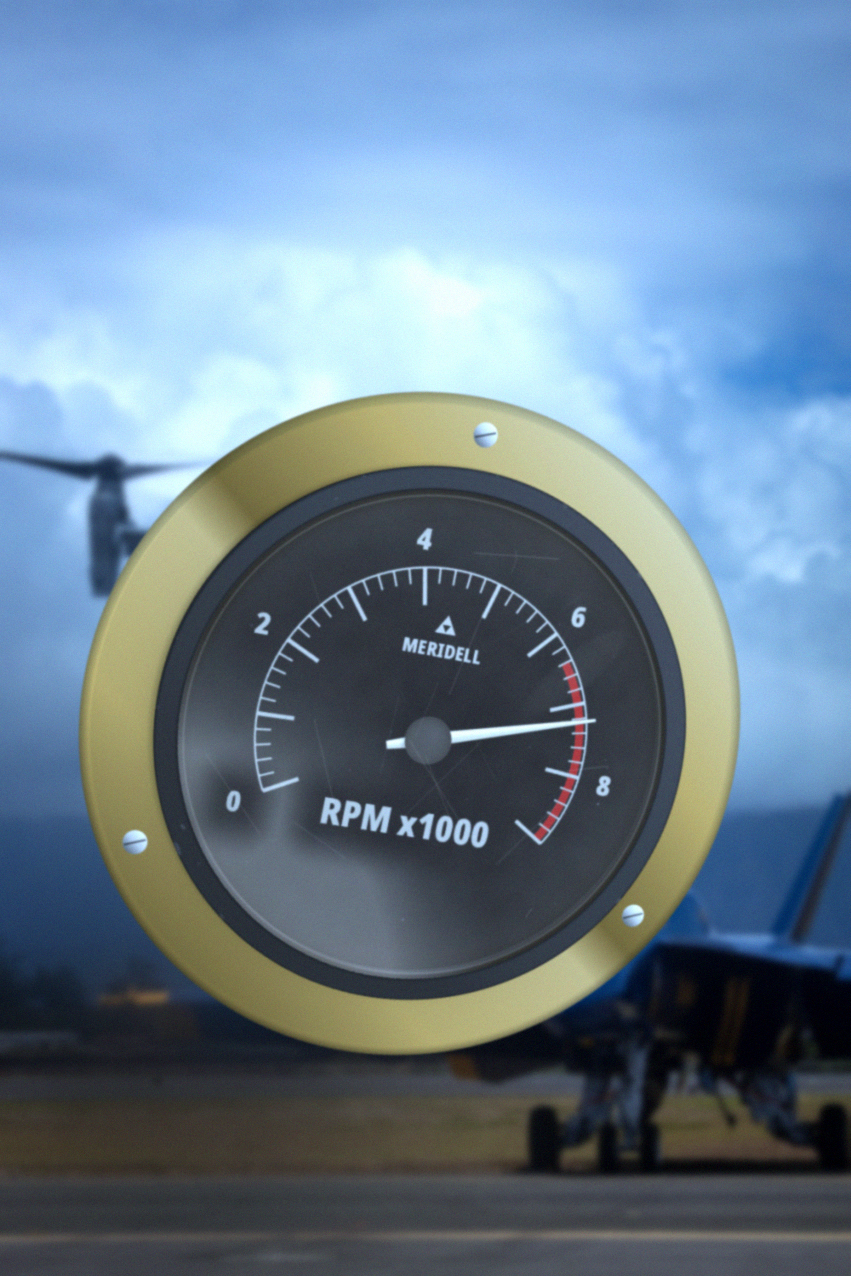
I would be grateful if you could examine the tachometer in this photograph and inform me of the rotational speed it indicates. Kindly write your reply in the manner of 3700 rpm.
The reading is 7200 rpm
